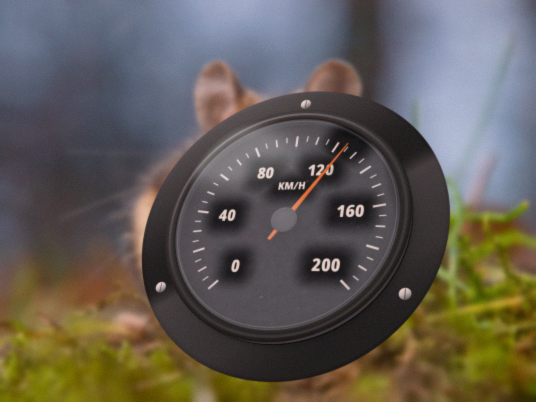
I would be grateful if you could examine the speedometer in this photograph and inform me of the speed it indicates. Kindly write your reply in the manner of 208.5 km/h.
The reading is 125 km/h
